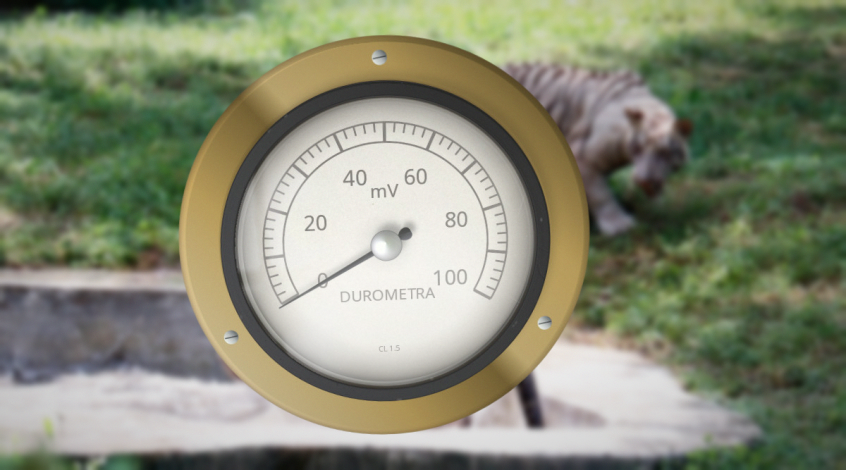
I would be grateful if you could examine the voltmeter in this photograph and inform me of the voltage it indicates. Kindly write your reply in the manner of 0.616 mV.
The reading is 0 mV
